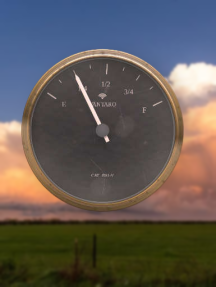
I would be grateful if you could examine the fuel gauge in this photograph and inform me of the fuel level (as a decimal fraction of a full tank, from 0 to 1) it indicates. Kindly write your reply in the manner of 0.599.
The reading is 0.25
